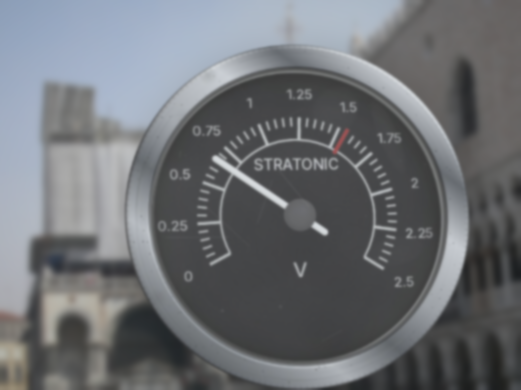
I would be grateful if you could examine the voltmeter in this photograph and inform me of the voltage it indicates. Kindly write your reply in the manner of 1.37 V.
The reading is 0.65 V
